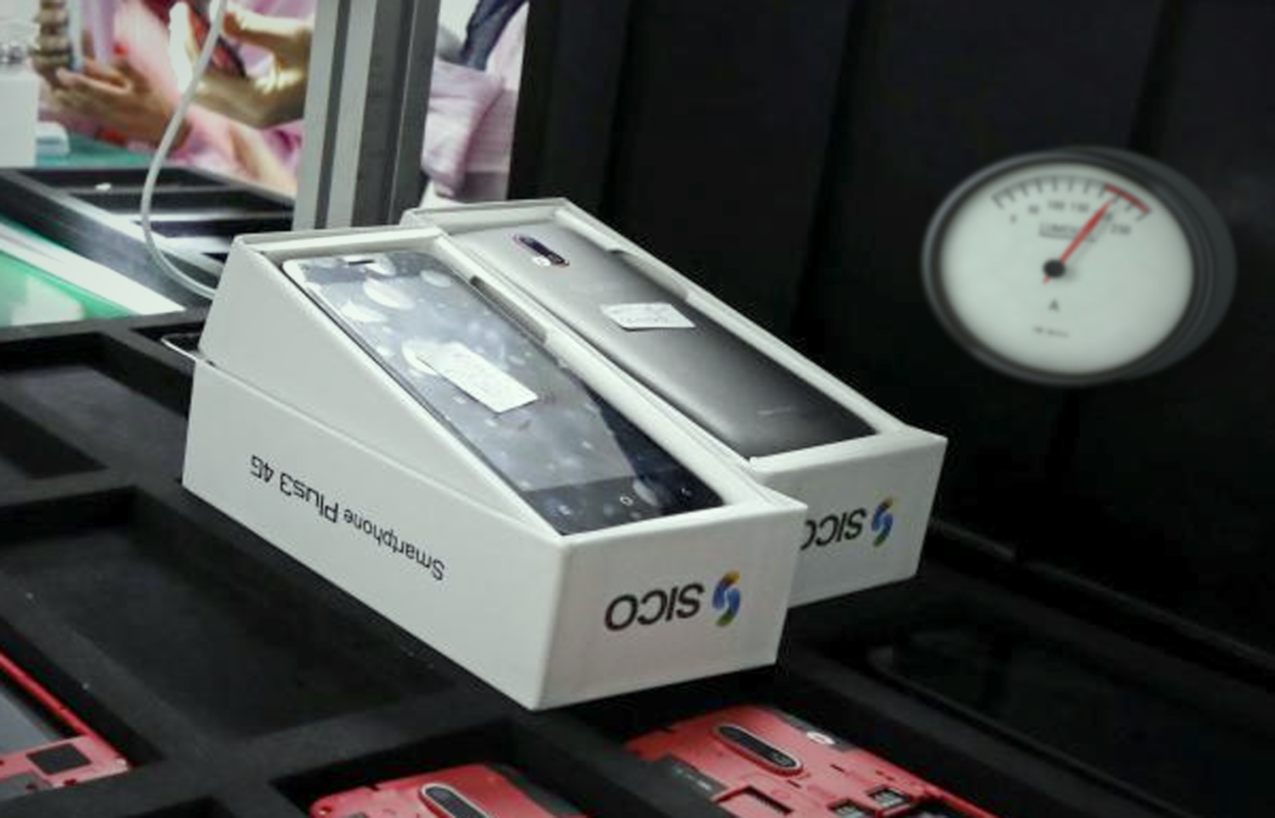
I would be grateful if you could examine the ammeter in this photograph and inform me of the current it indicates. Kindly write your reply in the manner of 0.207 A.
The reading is 200 A
